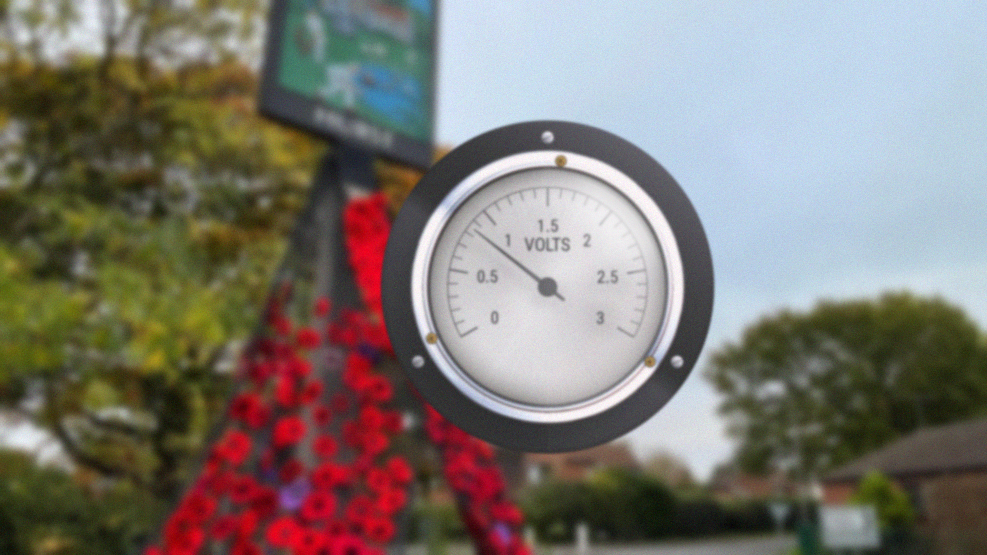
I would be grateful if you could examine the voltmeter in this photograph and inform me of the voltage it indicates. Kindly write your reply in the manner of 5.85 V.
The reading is 0.85 V
